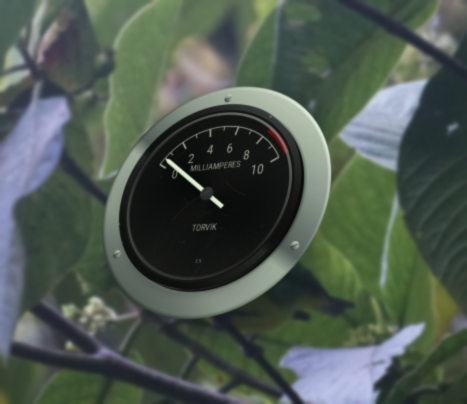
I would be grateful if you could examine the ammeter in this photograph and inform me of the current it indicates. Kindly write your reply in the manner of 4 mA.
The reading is 0.5 mA
